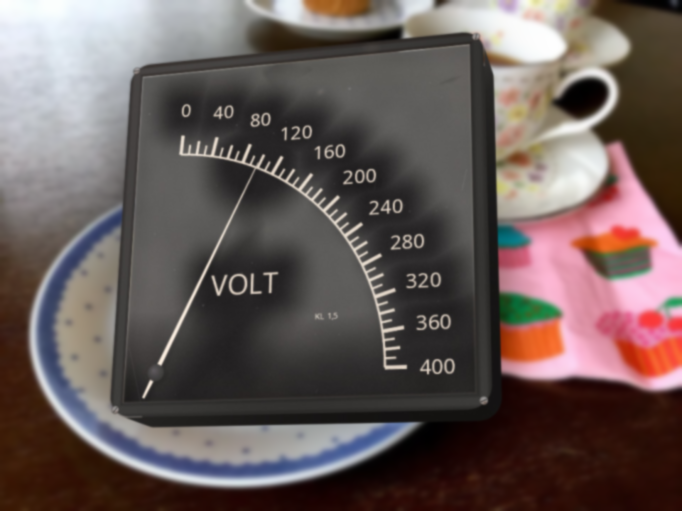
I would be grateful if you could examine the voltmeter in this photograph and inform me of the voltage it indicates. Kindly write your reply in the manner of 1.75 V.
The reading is 100 V
